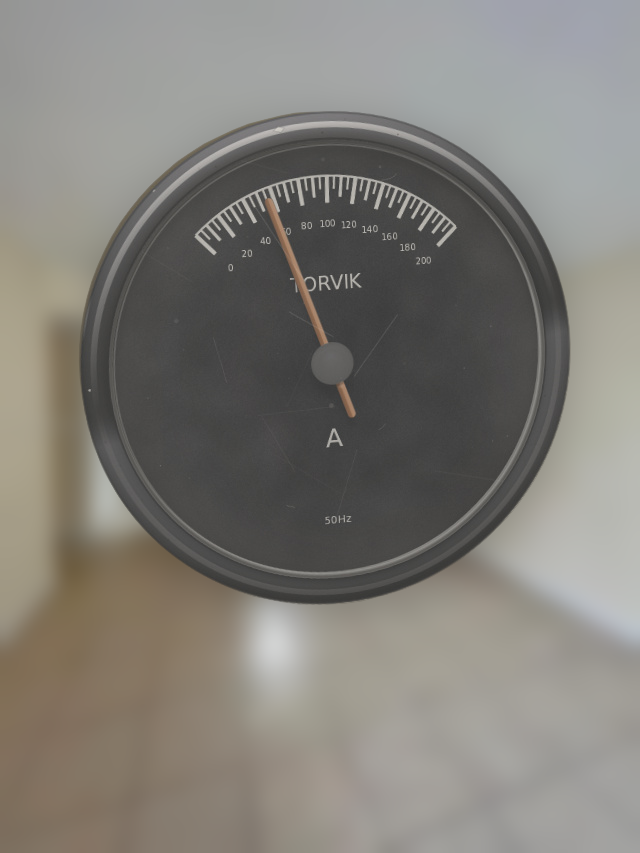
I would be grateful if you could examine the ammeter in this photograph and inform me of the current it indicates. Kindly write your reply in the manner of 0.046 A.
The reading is 55 A
